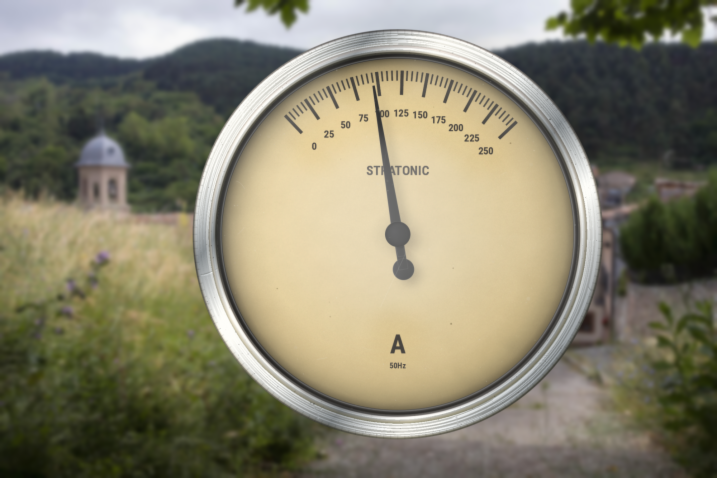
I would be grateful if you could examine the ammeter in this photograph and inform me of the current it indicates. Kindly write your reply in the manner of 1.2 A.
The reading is 95 A
